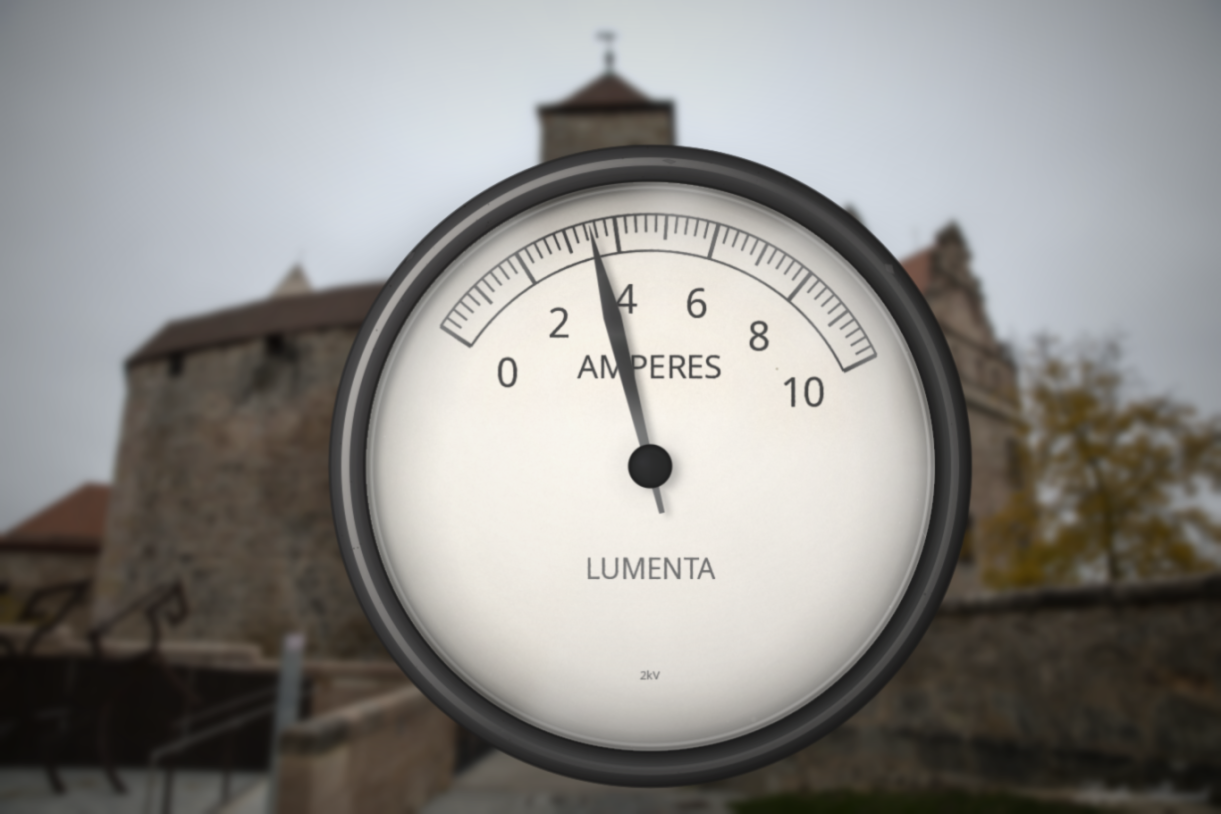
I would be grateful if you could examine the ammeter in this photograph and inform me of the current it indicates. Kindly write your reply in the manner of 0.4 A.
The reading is 3.5 A
